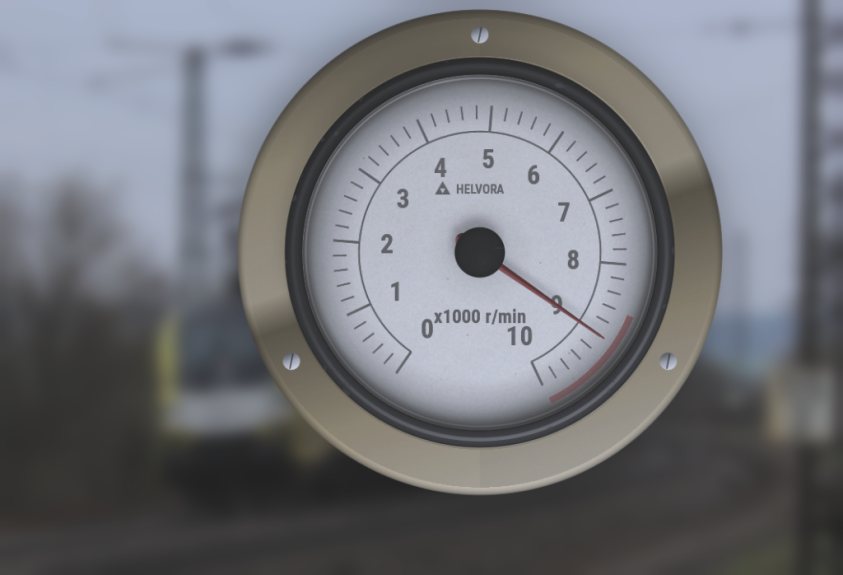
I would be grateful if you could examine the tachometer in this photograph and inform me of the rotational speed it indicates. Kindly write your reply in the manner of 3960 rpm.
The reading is 9000 rpm
